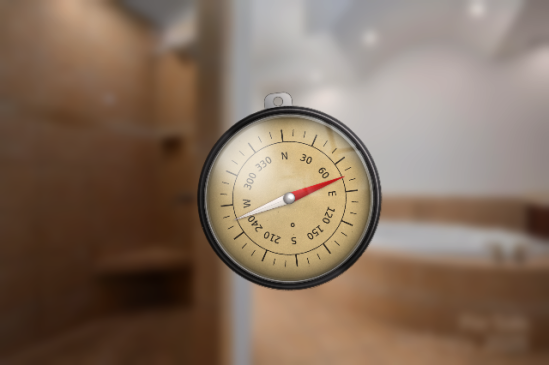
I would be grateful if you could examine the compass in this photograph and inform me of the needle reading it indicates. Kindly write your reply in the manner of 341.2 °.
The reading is 75 °
